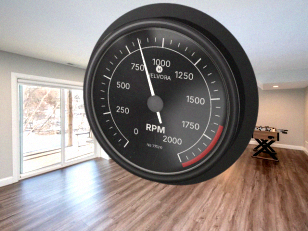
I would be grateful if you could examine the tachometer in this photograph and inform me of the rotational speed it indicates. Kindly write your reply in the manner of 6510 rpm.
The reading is 850 rpm
